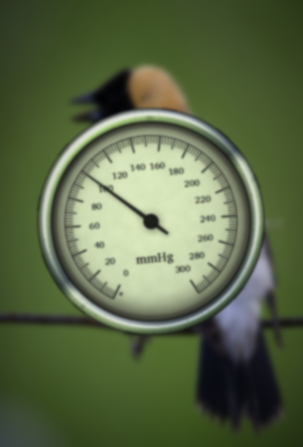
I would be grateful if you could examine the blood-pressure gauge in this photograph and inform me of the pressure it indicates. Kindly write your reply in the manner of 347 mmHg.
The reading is 100 mmHg
